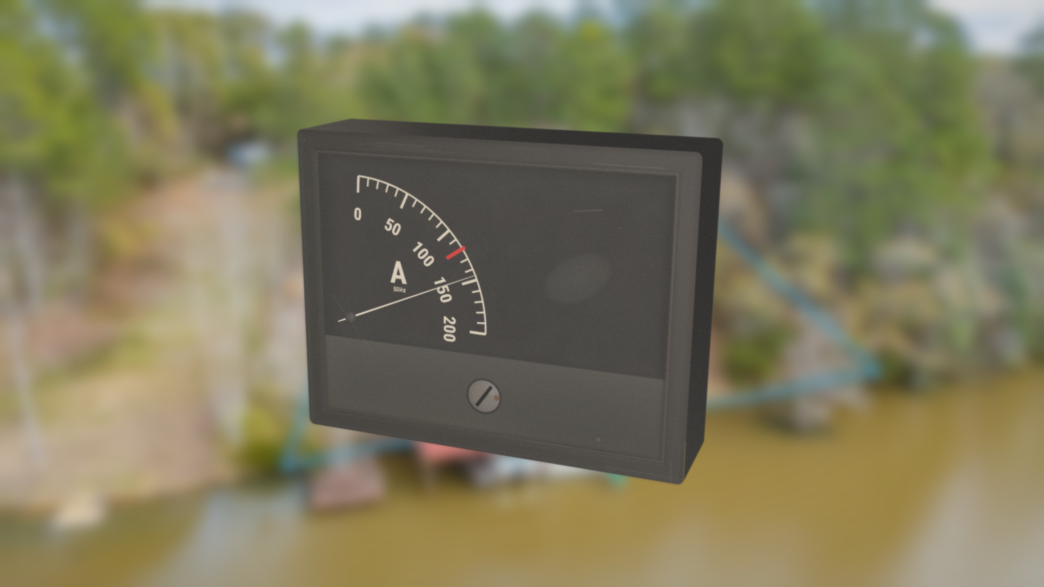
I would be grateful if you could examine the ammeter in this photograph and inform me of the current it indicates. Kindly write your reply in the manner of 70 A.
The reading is 145 A
